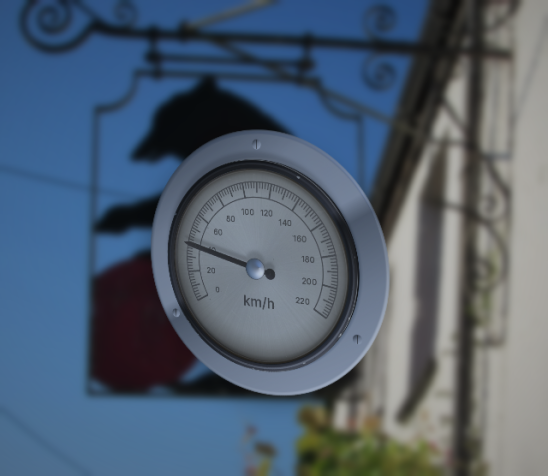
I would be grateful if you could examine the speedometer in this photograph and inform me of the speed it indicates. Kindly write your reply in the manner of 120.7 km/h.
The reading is 40 km/h
